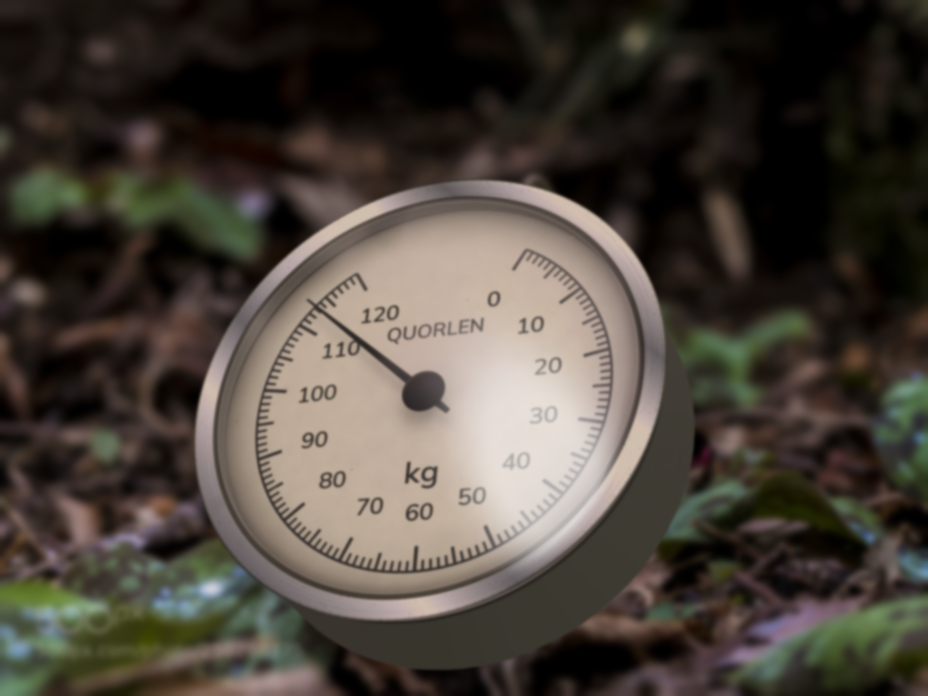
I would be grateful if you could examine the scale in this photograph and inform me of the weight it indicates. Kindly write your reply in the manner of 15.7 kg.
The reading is 113 kg
